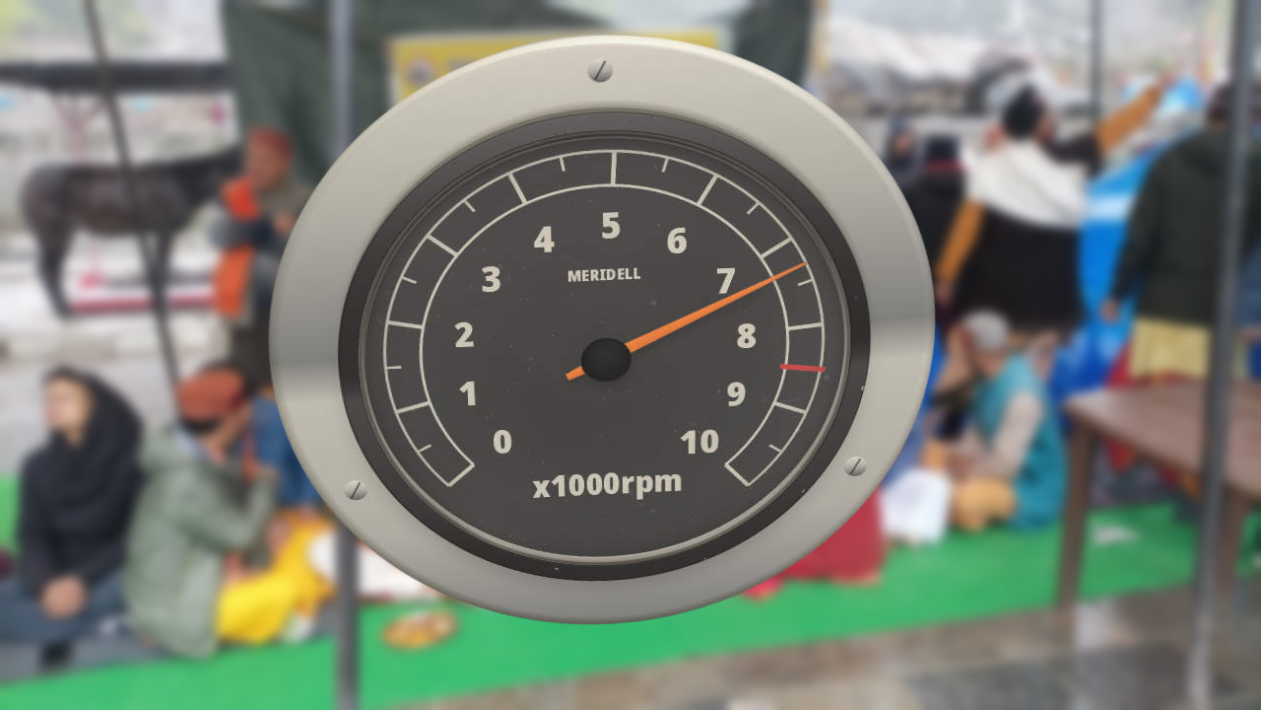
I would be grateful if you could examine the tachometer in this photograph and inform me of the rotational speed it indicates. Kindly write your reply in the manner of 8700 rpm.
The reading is 7250 rpm
